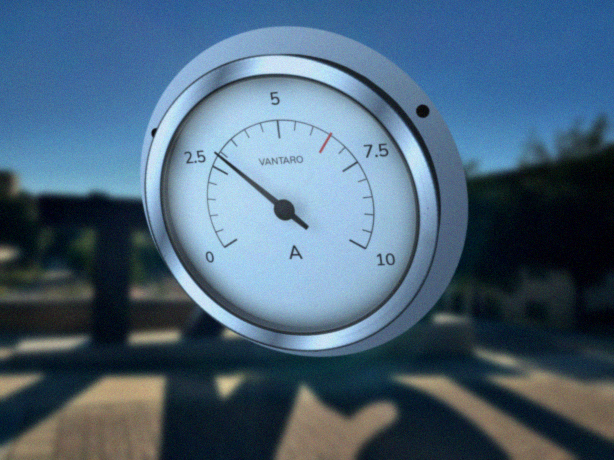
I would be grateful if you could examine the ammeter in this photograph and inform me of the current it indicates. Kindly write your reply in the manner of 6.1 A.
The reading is 3 A
